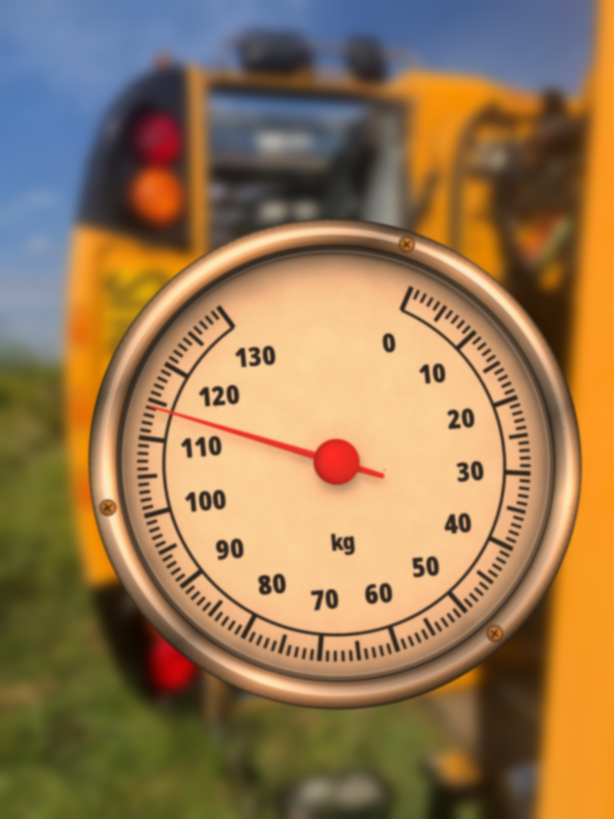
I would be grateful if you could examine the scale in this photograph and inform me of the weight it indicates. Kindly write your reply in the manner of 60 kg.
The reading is 114 kg
